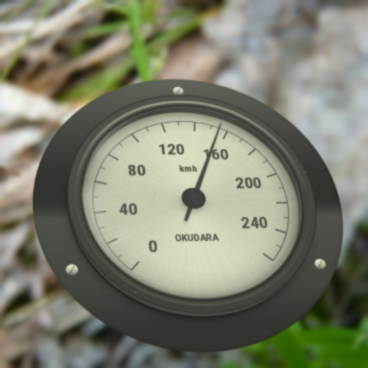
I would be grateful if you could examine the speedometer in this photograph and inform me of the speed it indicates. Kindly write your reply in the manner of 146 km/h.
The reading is 155 km/h
